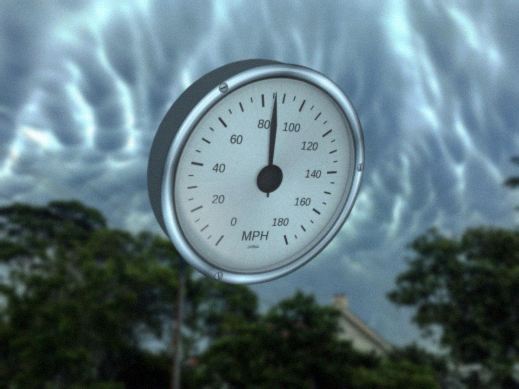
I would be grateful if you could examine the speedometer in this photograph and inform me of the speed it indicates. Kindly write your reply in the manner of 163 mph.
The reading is 85 mph
